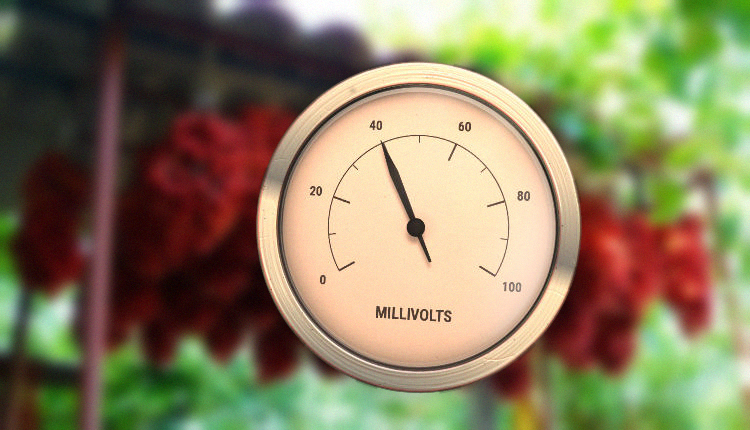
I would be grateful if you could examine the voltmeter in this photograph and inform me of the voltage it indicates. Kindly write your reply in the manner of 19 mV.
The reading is 40 mV
